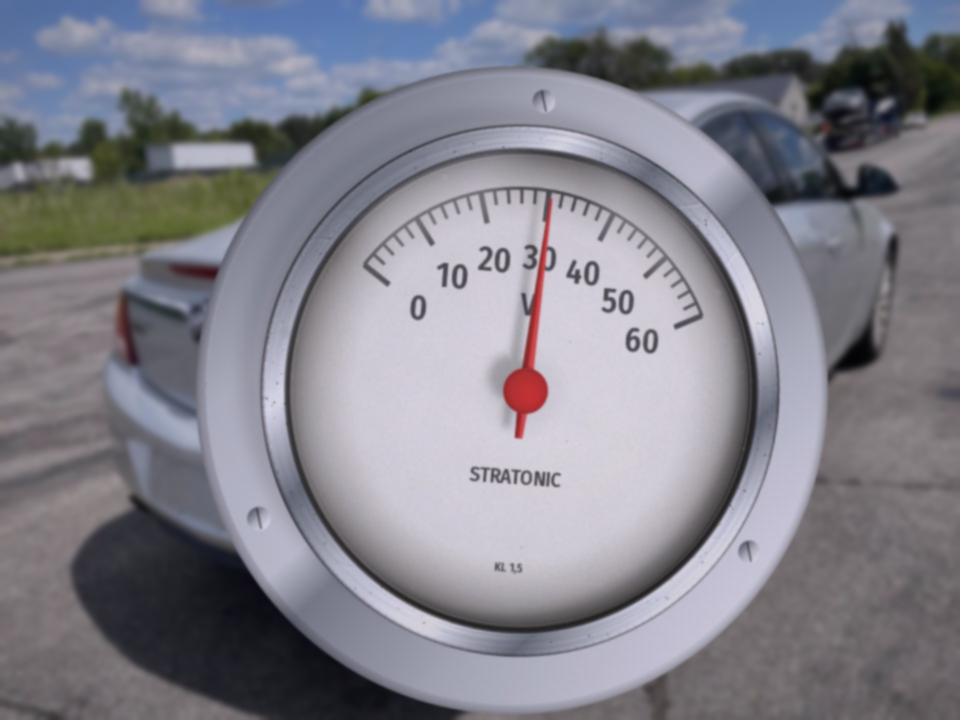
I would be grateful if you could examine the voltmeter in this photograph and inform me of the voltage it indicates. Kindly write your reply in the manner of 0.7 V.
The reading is 30 V
